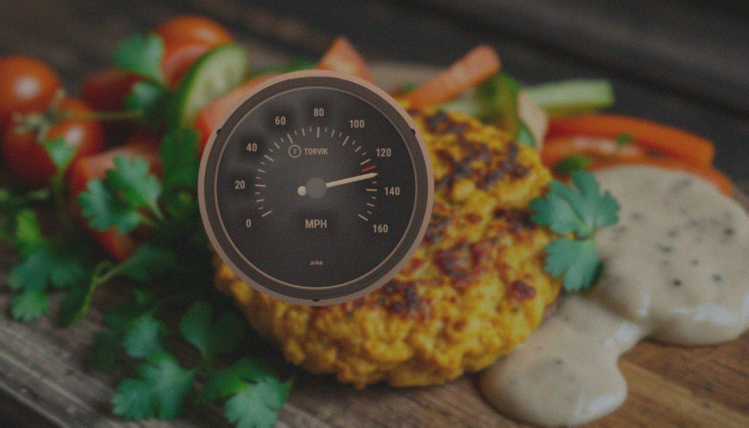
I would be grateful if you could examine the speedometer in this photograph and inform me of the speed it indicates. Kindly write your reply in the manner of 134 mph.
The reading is 130 mph
